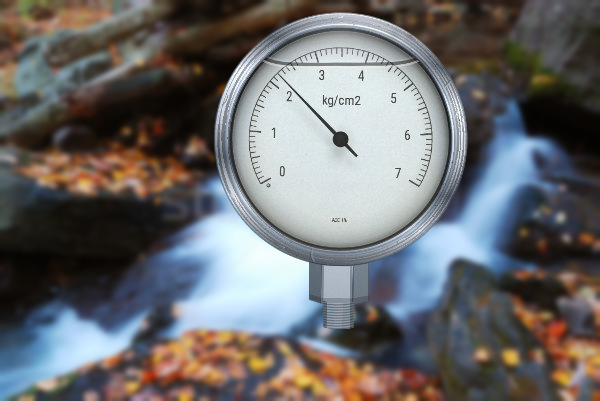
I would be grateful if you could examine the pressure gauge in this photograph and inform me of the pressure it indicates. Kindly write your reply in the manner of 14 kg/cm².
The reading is 2.2 kg/cm²
